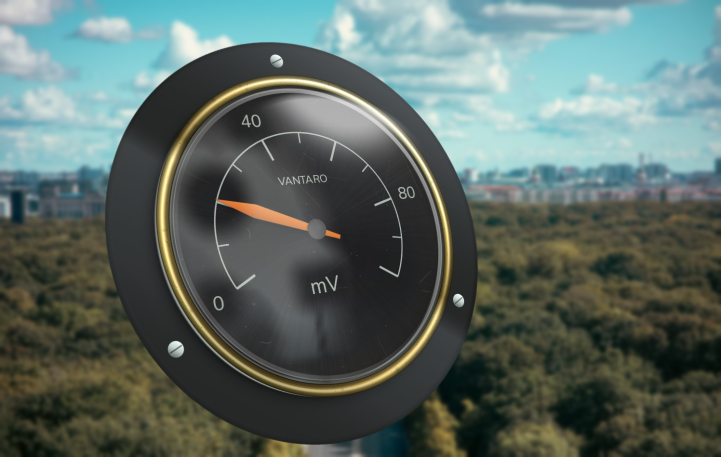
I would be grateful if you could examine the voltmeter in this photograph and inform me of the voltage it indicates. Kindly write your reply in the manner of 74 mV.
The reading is 20 mV
